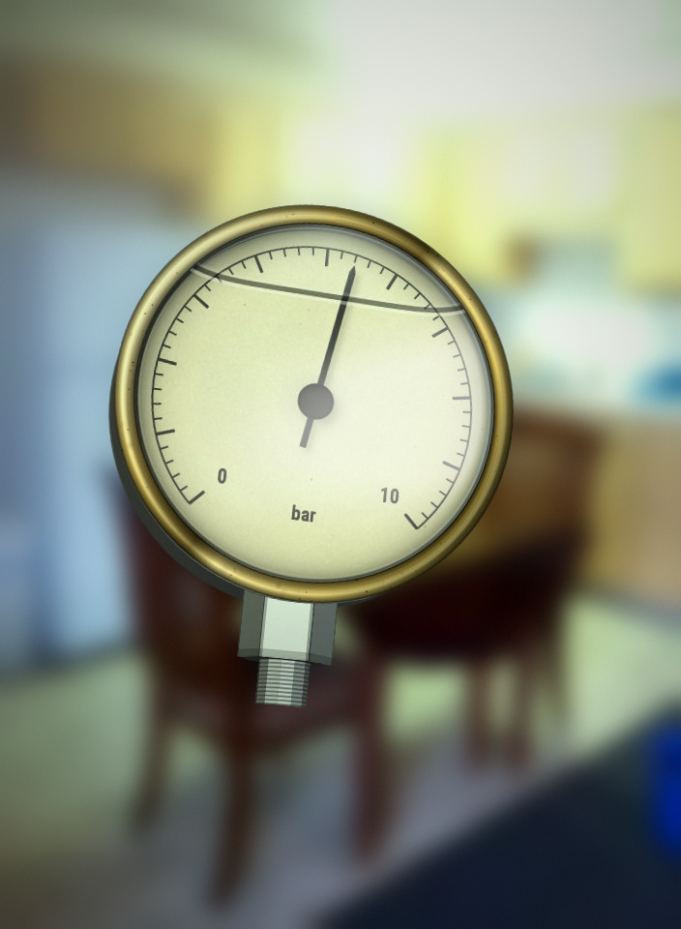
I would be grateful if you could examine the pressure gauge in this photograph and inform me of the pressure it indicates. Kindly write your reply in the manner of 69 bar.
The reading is 5.4 bar
